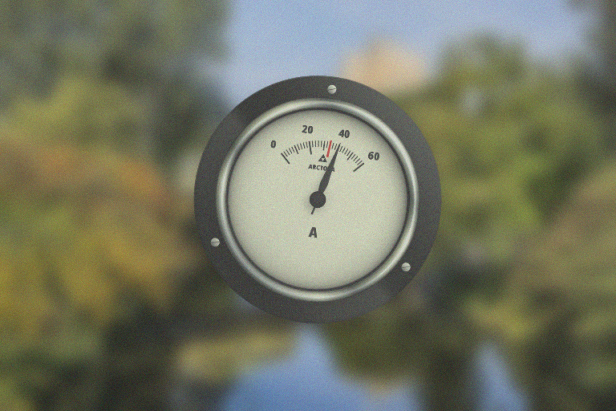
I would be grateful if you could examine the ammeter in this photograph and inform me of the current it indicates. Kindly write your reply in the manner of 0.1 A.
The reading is 40 A
